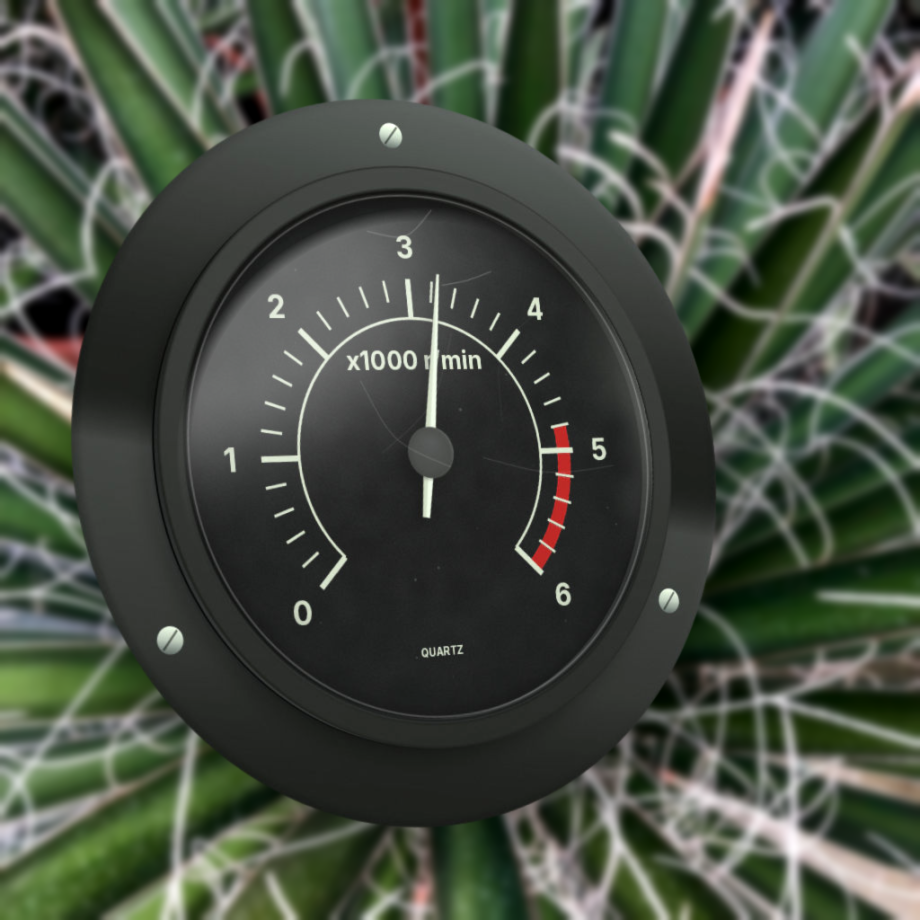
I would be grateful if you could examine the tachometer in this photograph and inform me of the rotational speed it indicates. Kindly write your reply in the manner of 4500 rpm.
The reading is 3200 rpm
